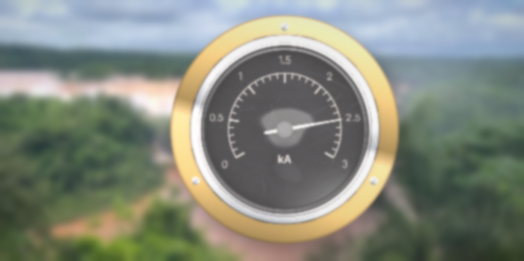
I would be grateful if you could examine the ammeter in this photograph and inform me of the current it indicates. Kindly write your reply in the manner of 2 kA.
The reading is 2.5 kA
